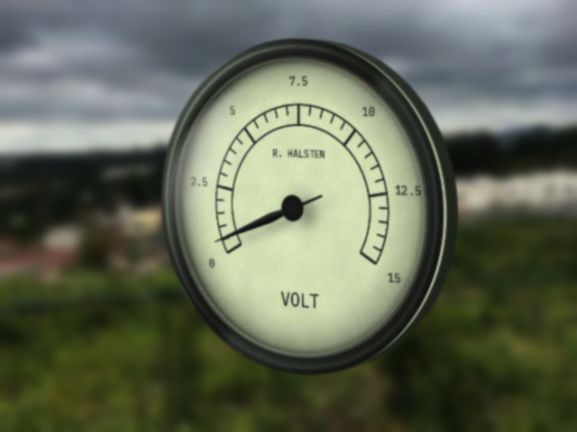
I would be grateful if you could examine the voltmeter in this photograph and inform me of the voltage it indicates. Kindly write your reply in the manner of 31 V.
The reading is 0.5 V
